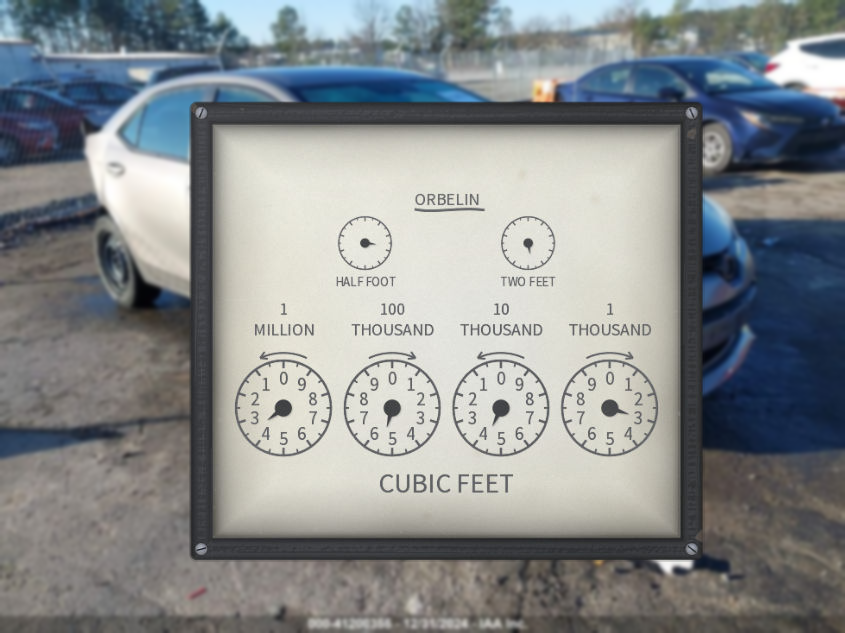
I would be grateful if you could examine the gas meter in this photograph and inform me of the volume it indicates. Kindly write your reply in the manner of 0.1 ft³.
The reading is 354300 ft³
